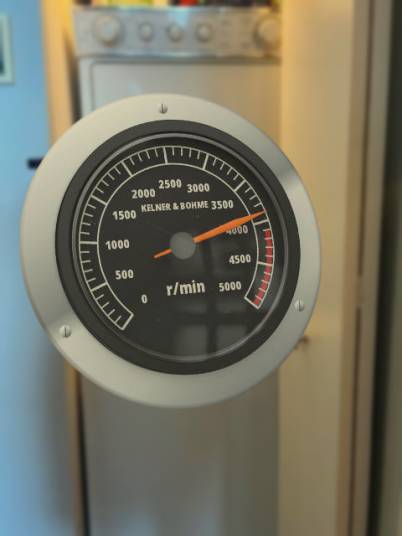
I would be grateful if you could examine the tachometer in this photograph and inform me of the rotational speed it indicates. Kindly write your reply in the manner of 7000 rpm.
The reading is 3900 rpm
